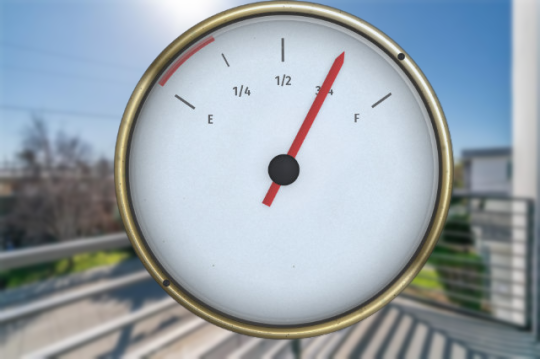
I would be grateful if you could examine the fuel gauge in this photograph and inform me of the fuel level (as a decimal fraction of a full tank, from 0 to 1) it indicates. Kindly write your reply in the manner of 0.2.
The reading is 0.75
